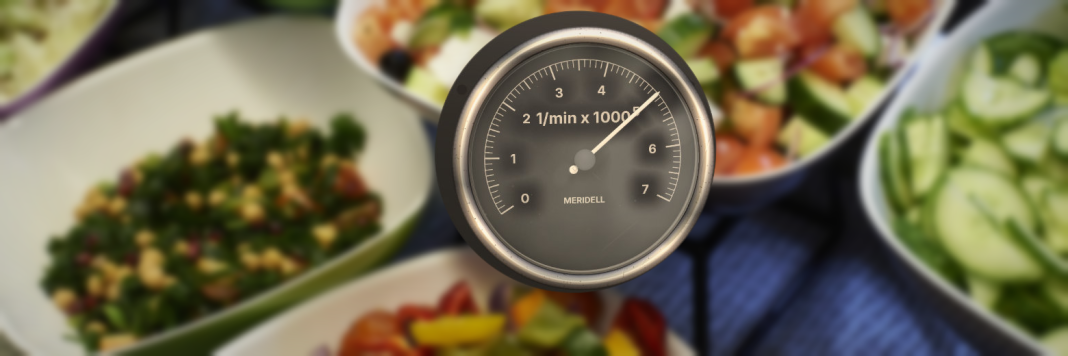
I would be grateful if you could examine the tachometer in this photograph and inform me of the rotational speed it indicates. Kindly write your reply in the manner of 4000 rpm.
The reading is 5000 rpm
